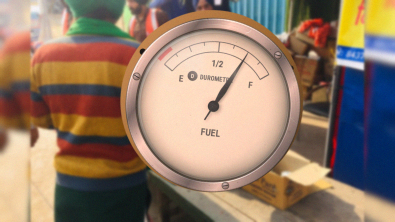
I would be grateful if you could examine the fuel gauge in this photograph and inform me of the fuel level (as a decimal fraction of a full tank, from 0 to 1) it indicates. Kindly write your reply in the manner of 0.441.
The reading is 0.75
